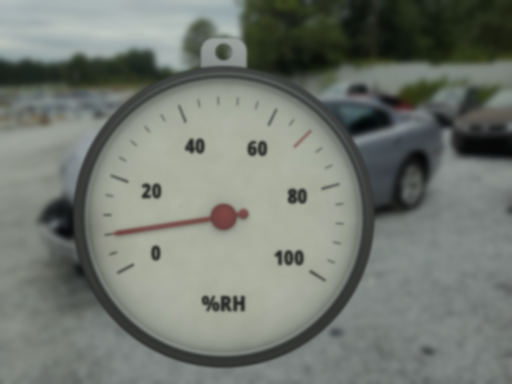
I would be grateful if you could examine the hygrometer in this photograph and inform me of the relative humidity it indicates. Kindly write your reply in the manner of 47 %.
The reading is 8 %
